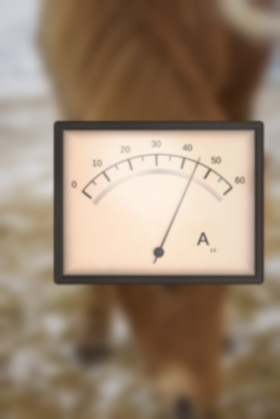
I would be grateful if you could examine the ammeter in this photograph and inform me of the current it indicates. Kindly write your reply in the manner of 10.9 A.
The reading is 45 A
